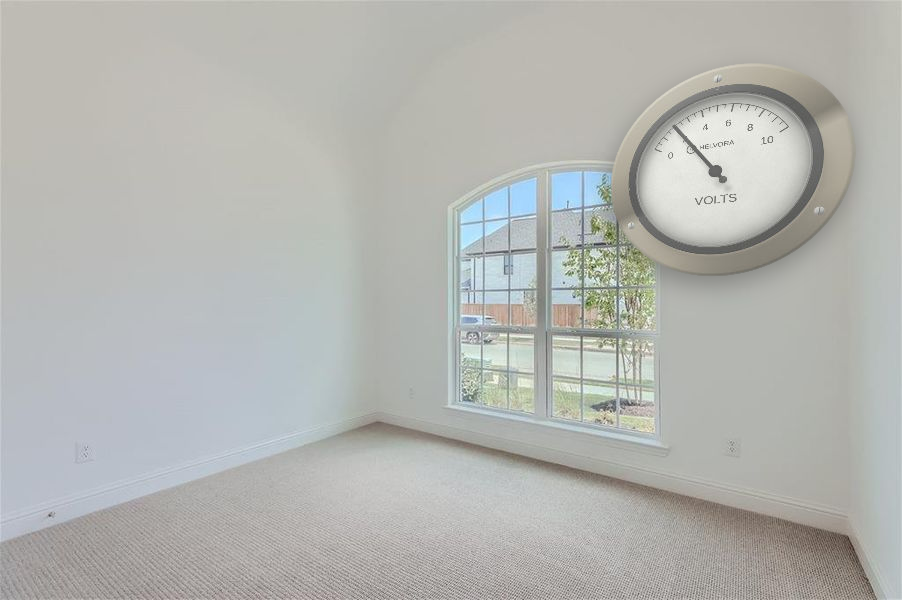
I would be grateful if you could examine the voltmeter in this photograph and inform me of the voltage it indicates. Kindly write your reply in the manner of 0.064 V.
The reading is 2 V
